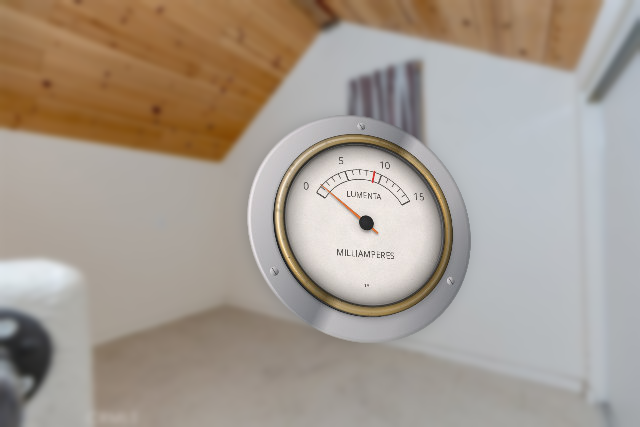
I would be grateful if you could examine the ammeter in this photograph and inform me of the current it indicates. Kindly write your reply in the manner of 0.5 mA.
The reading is 1 mA
